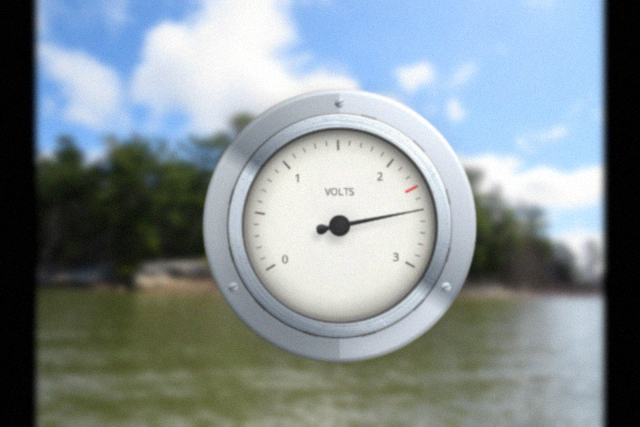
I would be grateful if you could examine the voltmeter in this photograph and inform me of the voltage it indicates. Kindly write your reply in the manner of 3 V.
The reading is 2.5 V
